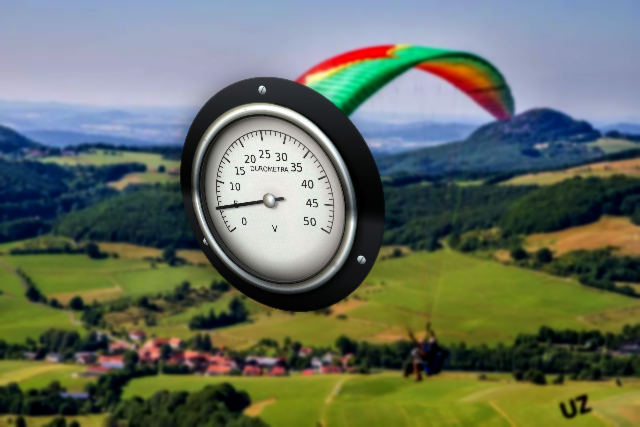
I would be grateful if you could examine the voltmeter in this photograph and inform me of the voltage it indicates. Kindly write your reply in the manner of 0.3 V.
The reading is 5 V
